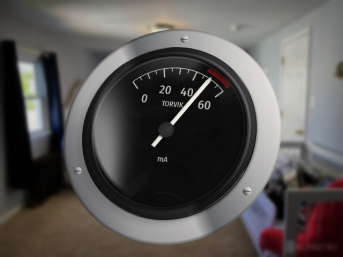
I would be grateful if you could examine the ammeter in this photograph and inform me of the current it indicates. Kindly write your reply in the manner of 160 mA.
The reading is 50 mA
